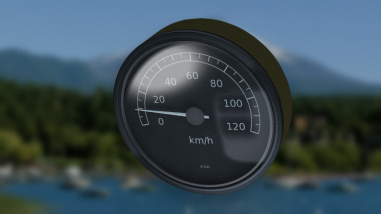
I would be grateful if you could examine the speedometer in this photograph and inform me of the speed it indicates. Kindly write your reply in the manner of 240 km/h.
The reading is 10 km/h
